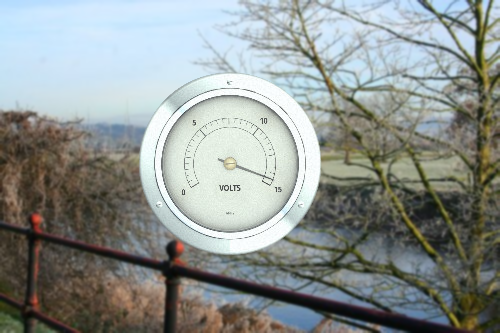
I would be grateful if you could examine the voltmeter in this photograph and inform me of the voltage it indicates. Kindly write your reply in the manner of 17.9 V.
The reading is 14.5 V
